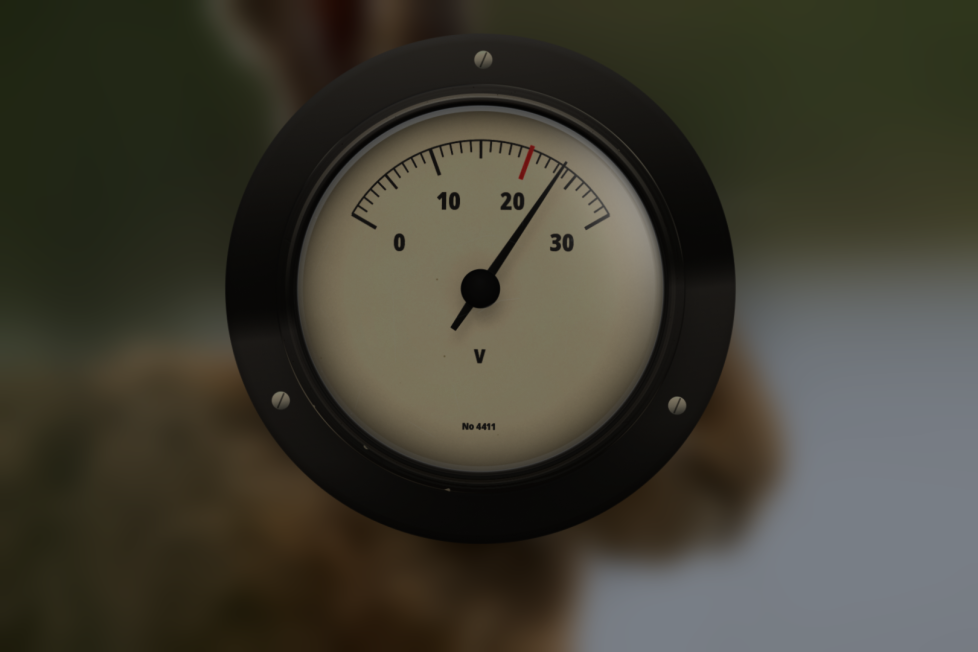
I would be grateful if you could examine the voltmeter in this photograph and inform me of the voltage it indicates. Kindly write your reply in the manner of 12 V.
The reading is 23.5 V
